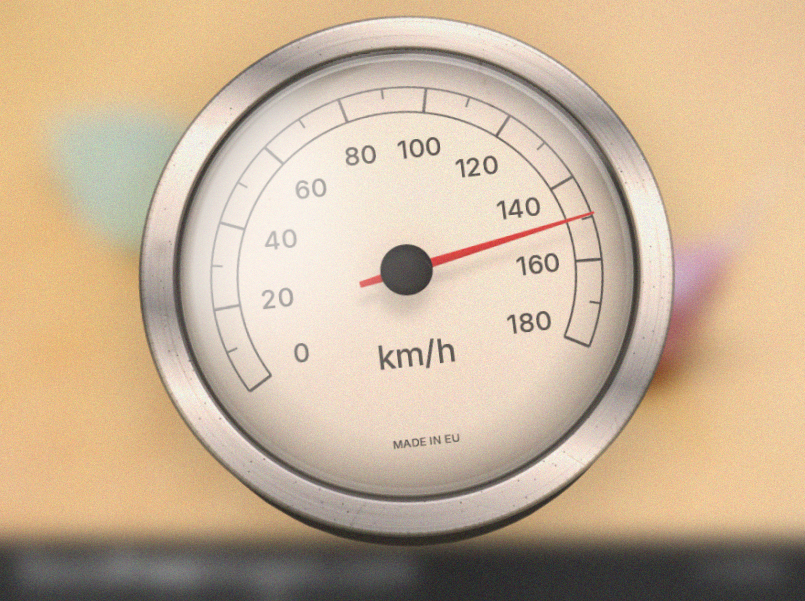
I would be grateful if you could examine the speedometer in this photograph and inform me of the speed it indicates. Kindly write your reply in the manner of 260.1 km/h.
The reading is 150 km/h
